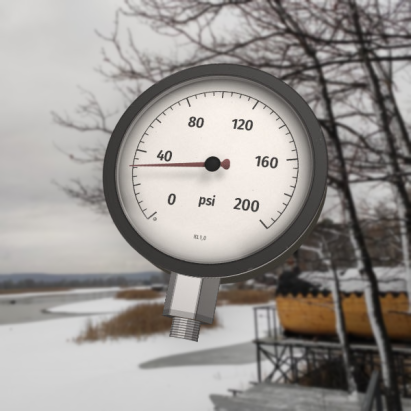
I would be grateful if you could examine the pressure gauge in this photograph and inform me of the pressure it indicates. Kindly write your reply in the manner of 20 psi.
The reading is 30 psi
